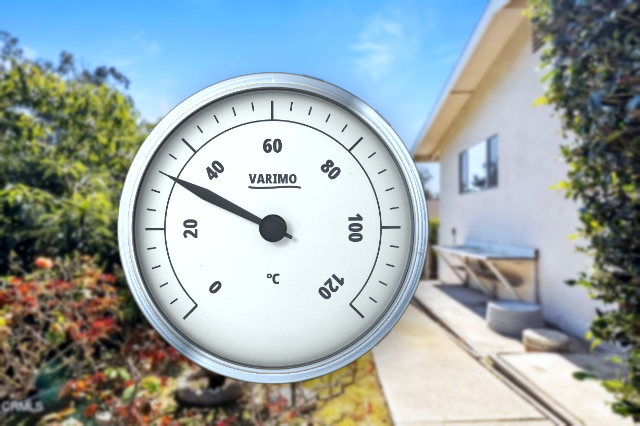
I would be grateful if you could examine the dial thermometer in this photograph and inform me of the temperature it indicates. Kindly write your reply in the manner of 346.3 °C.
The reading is 32 °C
